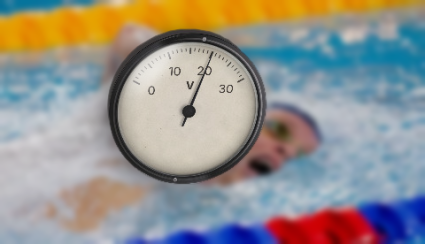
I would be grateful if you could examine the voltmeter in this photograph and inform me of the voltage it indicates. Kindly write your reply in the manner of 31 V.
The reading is 20 V
